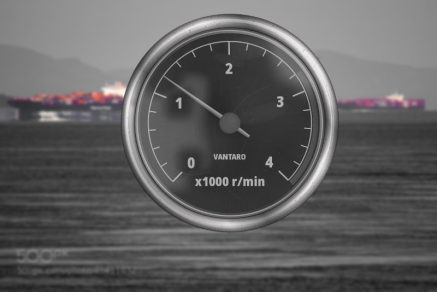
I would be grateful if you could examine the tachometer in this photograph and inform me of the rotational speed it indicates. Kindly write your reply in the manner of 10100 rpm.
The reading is 1200 rpm
